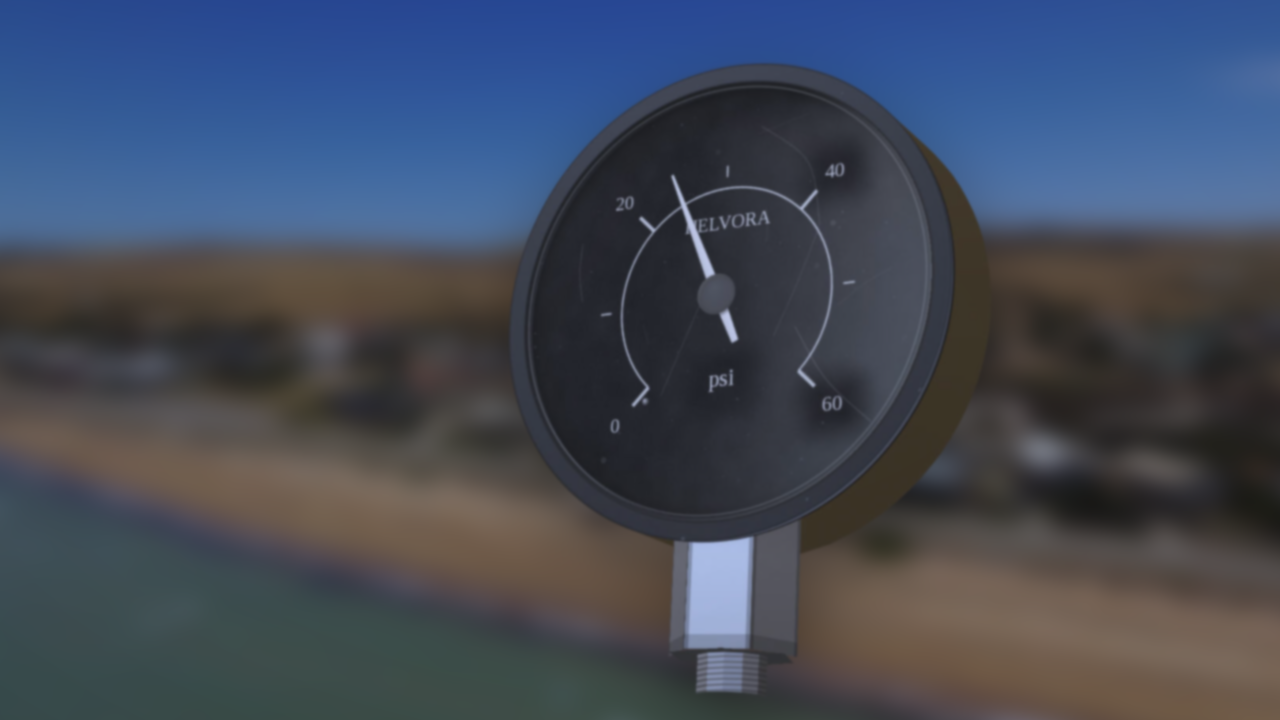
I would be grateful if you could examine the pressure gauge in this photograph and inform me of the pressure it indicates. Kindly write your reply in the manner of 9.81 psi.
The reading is 25 psi
